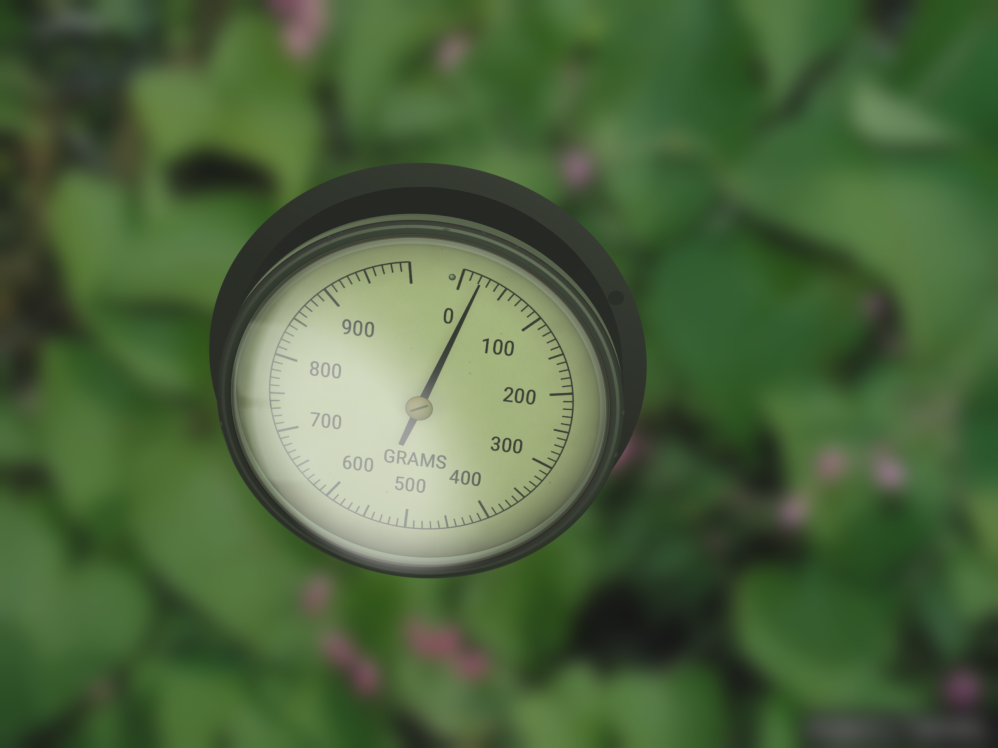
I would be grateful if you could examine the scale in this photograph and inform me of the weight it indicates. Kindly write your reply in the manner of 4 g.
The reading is 20 g
